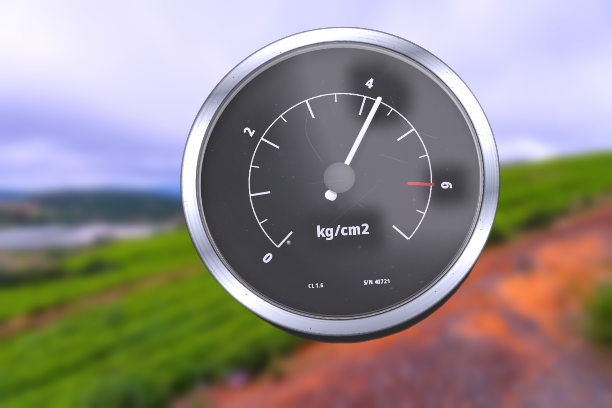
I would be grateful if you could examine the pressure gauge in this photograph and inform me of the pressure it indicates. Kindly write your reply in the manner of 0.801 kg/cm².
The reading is 4.25 kg/cm²
